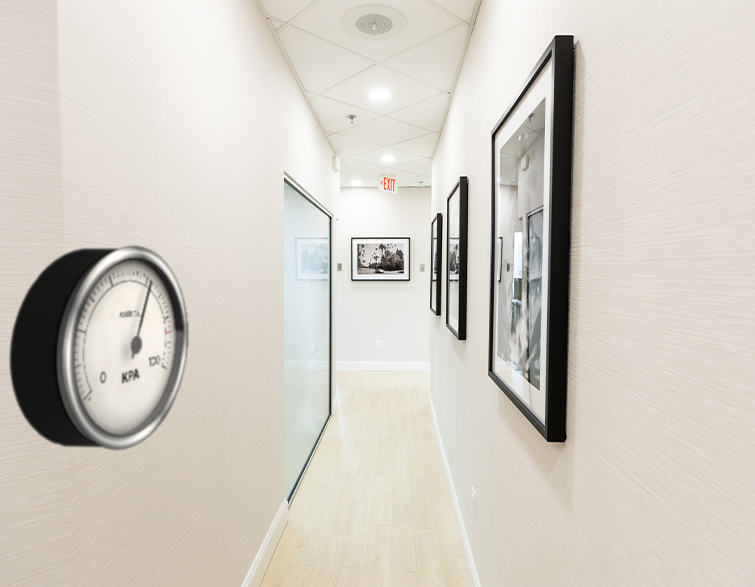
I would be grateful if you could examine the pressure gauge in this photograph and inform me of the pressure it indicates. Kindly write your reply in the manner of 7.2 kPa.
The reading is 60 kPa
